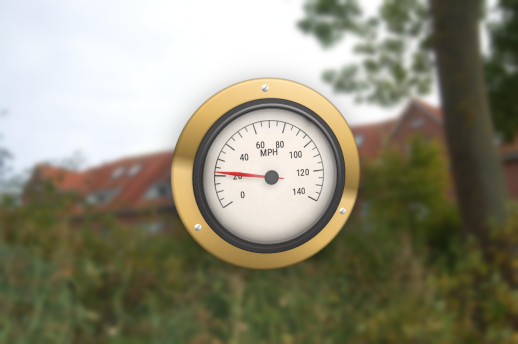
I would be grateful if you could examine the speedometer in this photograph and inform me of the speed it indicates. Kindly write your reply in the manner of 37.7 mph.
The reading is 22.5 mph
